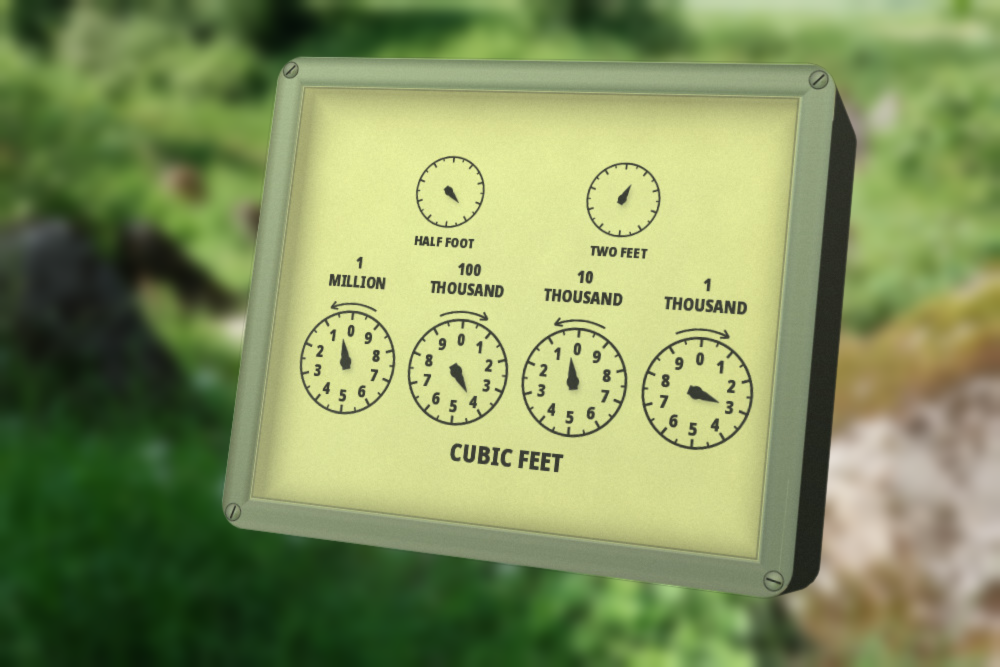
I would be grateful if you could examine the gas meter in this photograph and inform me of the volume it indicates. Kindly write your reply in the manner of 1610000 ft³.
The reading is 40300 ft³
